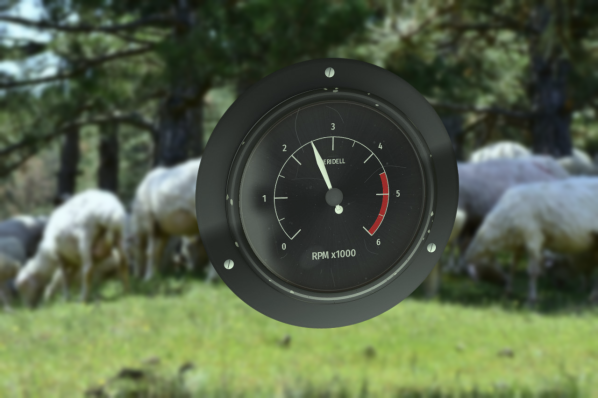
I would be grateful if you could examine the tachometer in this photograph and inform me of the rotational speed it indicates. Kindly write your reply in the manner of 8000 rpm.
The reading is 2500 rpm
